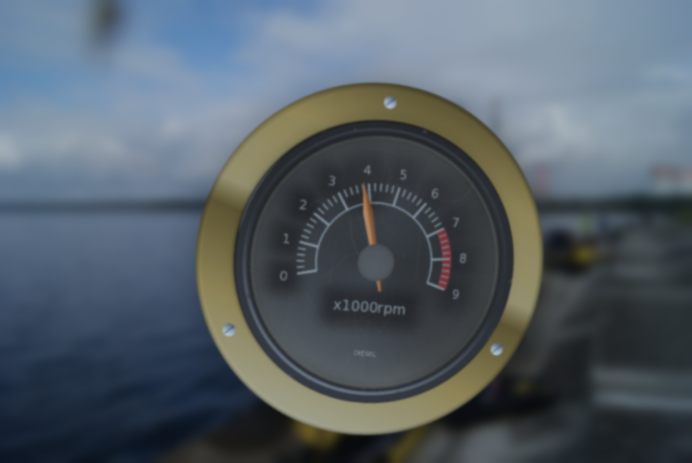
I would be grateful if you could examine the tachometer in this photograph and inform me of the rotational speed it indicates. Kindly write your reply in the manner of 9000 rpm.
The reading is 3800 rpm
